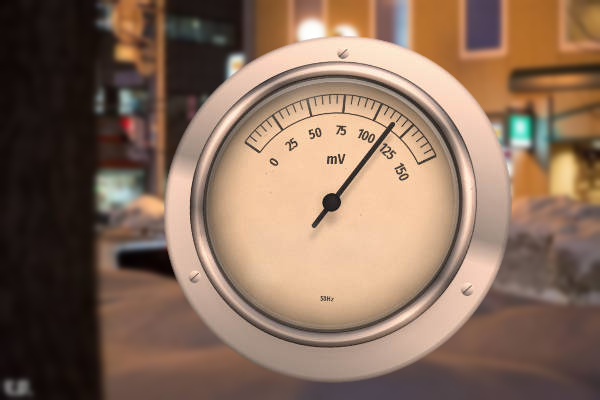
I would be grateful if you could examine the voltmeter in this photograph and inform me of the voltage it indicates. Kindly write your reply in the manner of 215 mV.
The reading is 115 mV
